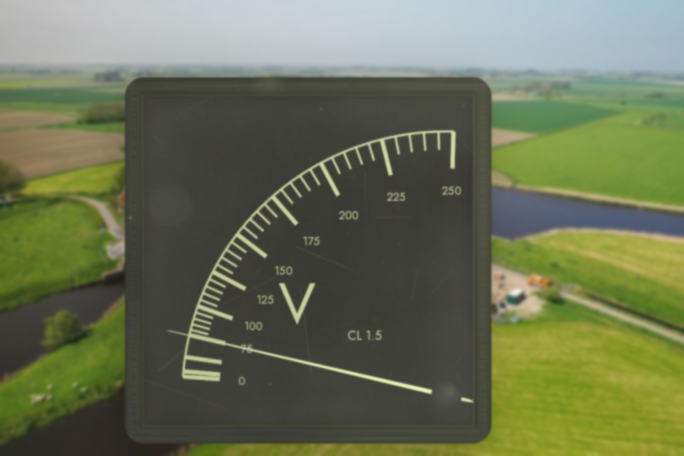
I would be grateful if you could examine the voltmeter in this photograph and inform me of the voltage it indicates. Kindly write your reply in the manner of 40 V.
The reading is 75 V
